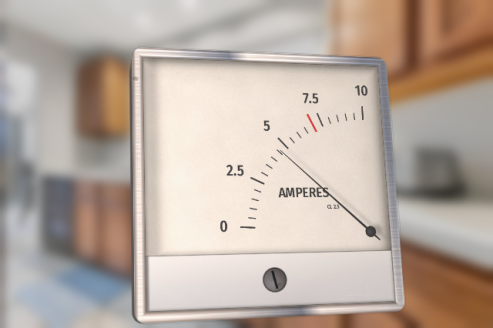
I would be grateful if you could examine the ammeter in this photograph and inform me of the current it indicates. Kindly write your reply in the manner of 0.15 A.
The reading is 4.5 A
